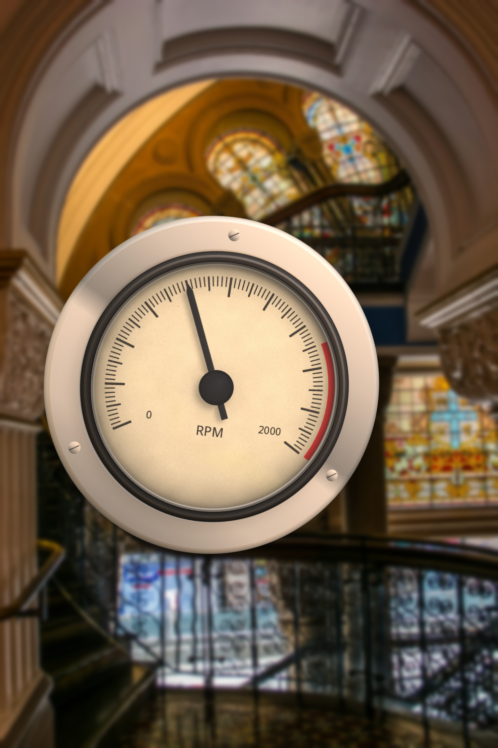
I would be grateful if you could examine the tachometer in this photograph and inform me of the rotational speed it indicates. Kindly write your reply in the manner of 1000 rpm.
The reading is 800 rpm
